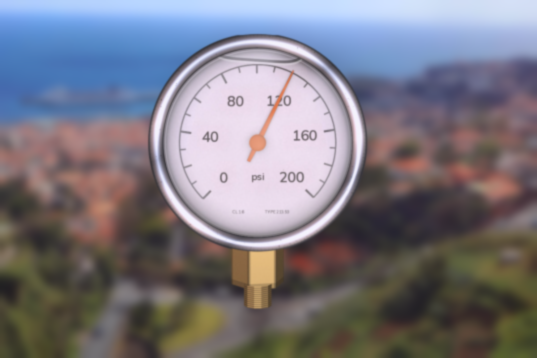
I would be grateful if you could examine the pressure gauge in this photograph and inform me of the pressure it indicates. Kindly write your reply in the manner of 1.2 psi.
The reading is 120 psi
